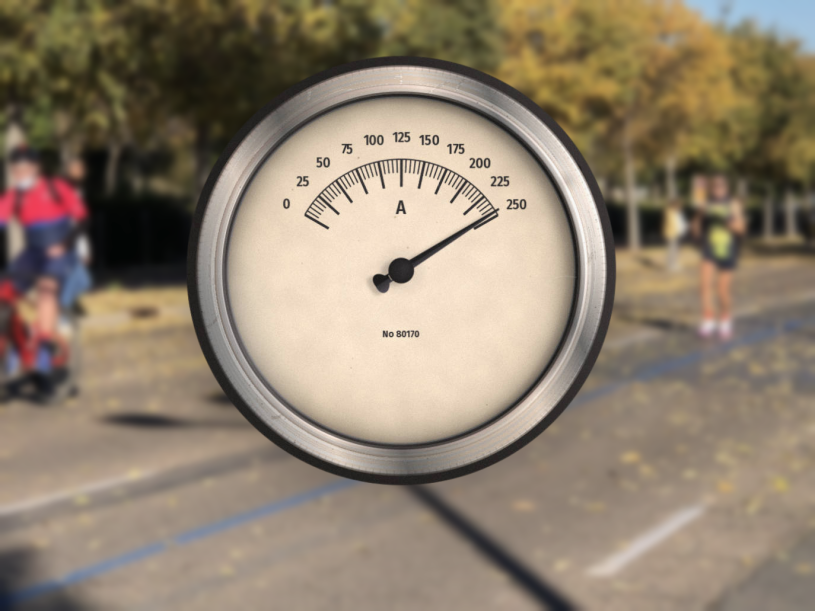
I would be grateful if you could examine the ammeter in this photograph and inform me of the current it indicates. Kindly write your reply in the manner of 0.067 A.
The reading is 245 A
